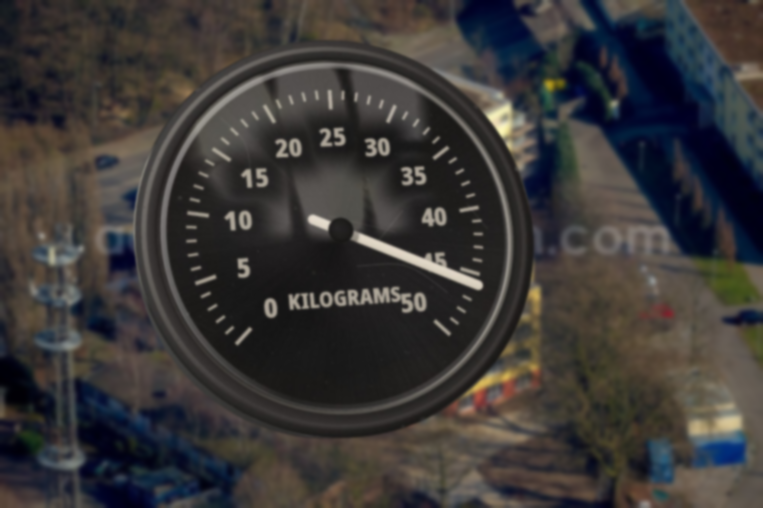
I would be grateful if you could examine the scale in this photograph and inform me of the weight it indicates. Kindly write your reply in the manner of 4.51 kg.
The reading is 46 kg
